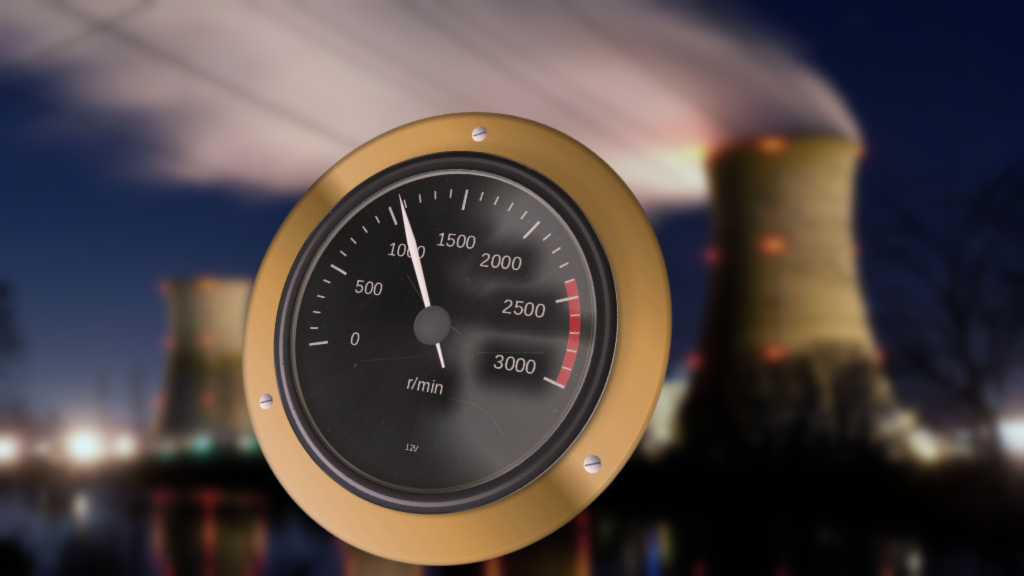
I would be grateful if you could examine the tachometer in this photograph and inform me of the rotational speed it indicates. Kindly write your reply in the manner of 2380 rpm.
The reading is 1100 rpm
